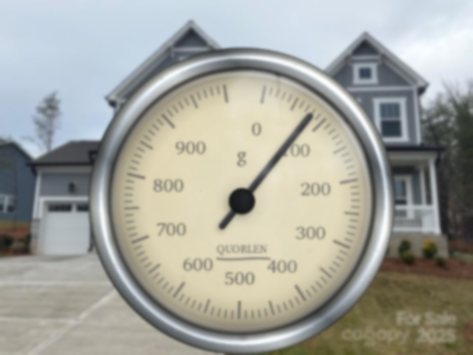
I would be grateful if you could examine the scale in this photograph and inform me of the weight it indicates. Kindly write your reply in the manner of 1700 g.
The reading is 80 g
